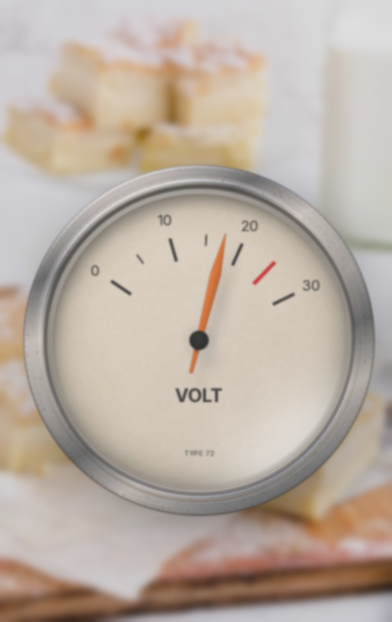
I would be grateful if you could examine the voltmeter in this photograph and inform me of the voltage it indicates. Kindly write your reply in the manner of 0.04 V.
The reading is 17.5 V
